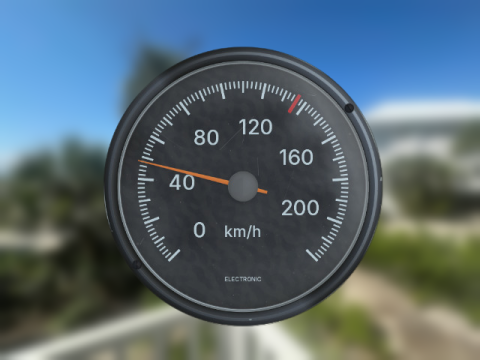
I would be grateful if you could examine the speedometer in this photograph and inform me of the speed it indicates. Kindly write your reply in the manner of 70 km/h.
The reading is 48 km/h
